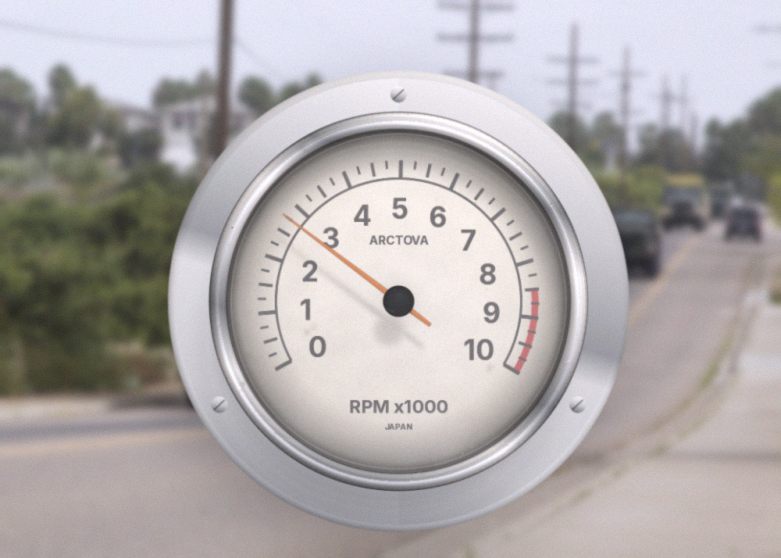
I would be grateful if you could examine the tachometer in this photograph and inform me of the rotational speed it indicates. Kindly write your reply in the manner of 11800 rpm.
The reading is 2750 rpm
